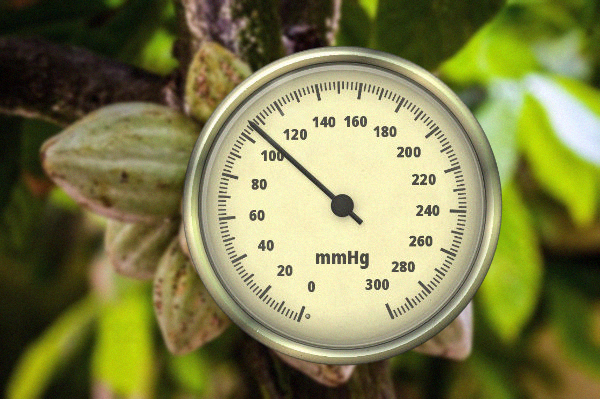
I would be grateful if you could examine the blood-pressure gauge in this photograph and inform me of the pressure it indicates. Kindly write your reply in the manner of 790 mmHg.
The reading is 106 mmHg
